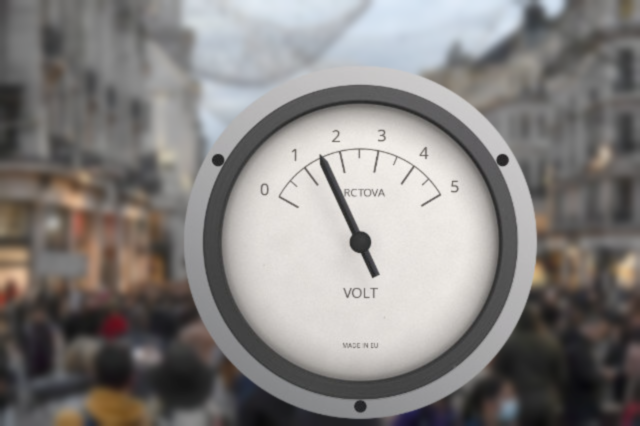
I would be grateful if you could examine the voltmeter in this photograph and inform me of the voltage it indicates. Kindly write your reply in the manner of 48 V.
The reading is 1.5 V
